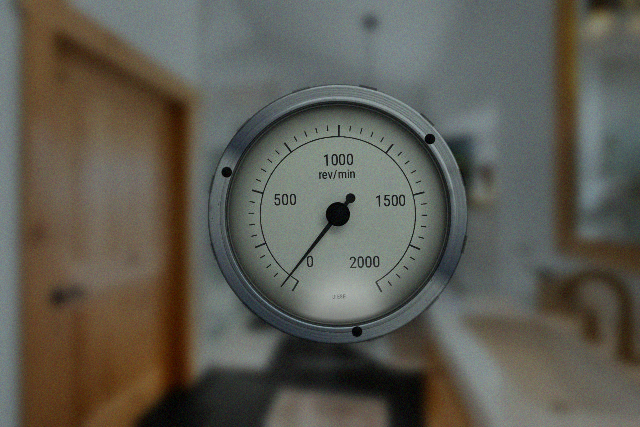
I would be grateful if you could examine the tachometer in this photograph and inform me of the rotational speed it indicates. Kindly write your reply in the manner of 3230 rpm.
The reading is 50 rpm
